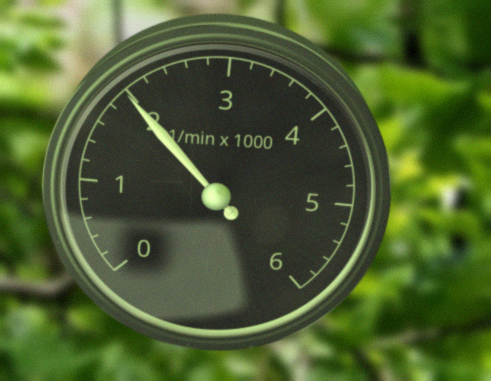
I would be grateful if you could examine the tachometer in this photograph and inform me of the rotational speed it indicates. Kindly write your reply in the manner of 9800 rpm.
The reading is 2000 rpm
